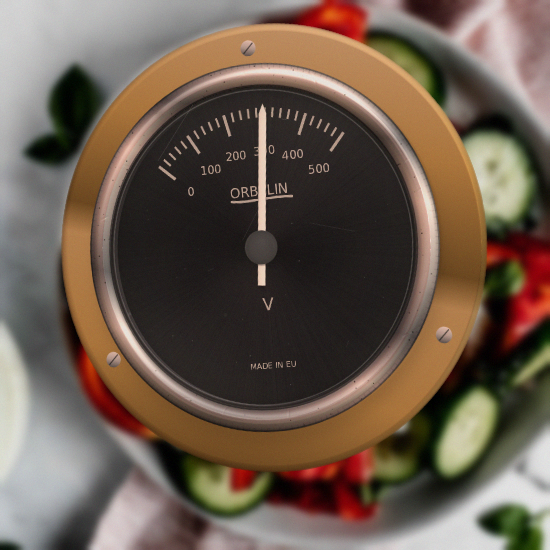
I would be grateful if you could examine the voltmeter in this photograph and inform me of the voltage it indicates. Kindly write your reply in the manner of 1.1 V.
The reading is 300 V
